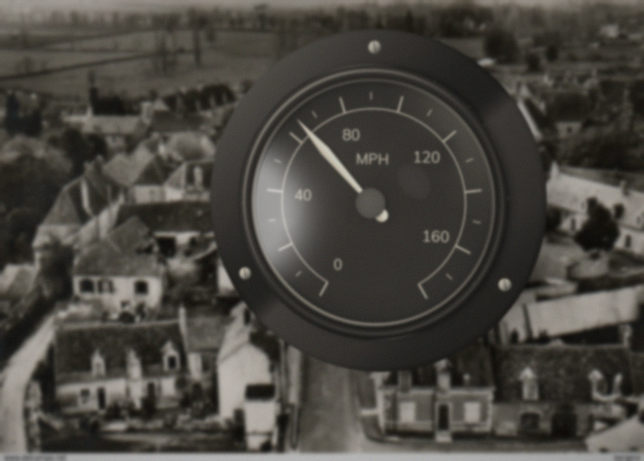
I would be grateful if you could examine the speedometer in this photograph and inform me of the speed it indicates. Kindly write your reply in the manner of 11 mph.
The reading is 65 mph
